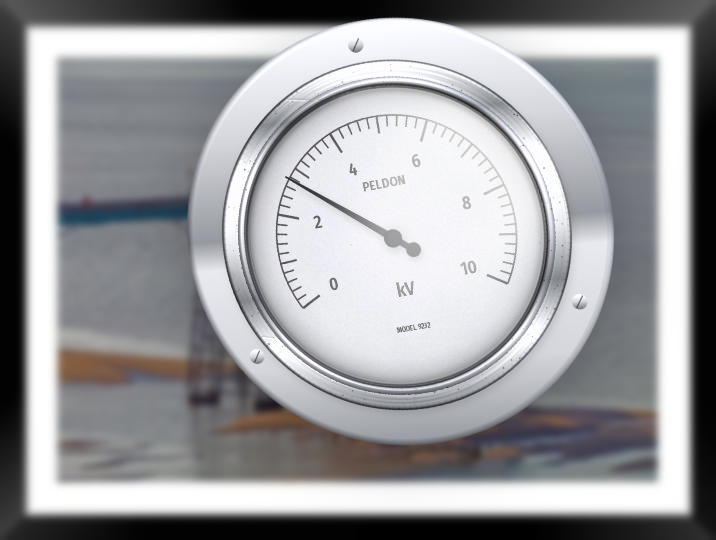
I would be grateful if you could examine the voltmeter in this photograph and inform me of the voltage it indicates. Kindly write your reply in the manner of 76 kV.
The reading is 2.8 kV
